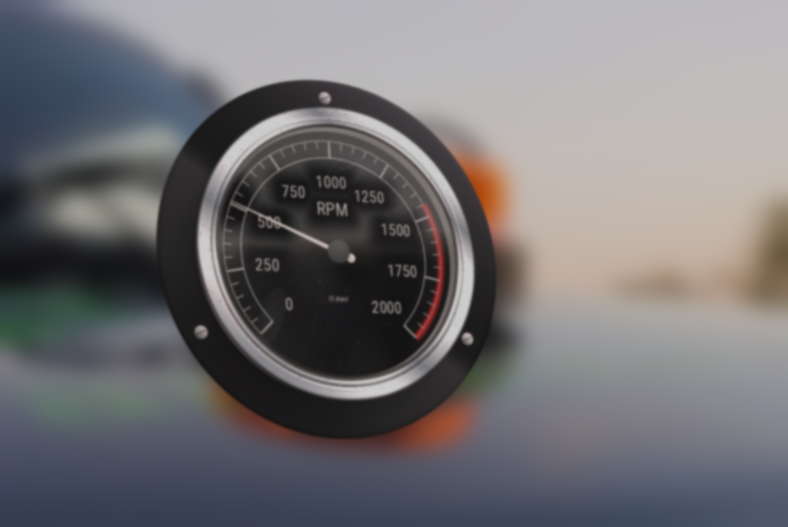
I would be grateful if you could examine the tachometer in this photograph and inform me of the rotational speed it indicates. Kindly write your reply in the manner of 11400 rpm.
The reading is 500 rpm
